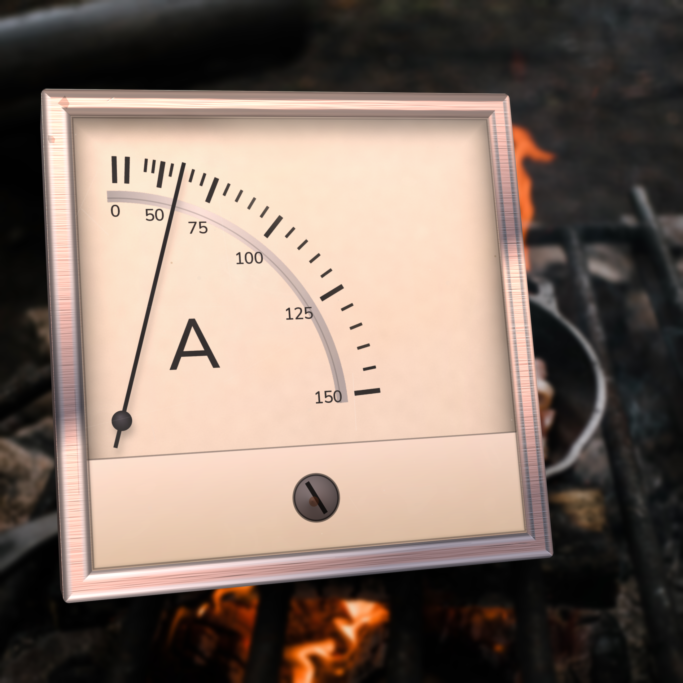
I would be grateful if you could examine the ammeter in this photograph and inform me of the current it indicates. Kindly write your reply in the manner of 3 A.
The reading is 60 A
